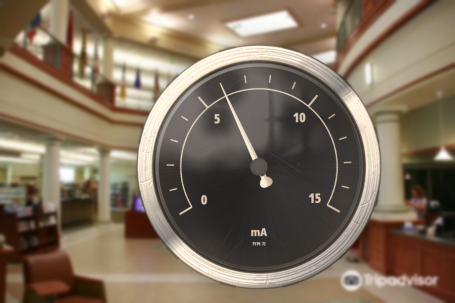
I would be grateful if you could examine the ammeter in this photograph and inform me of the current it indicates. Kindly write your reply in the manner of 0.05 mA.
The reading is 6 mA
